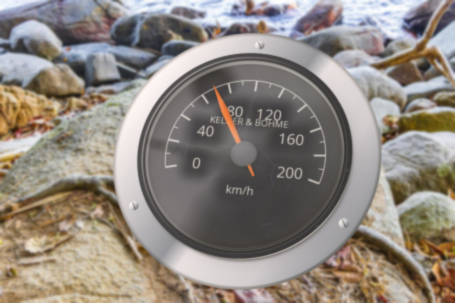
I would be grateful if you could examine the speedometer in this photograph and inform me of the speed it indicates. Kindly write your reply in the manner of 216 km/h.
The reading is 70 km/h
